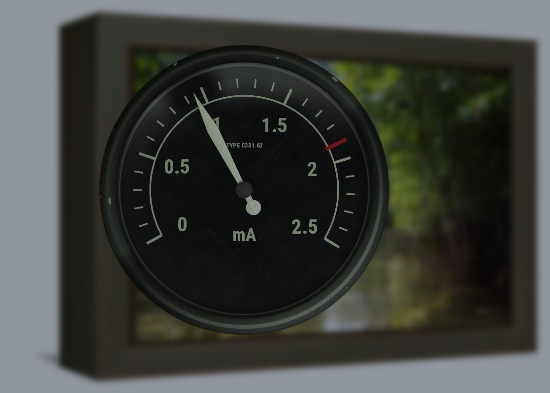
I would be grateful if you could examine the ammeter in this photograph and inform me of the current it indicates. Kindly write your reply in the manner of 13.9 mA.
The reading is 0.95 mA
